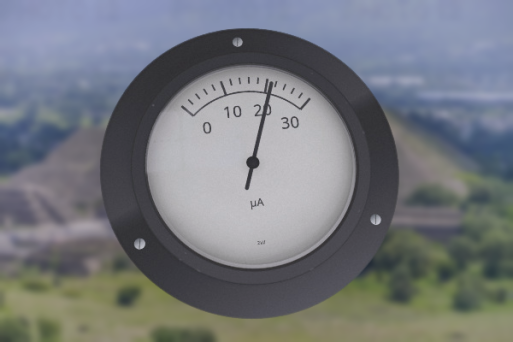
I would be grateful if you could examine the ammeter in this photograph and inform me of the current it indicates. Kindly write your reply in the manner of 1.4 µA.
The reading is 21 µA
